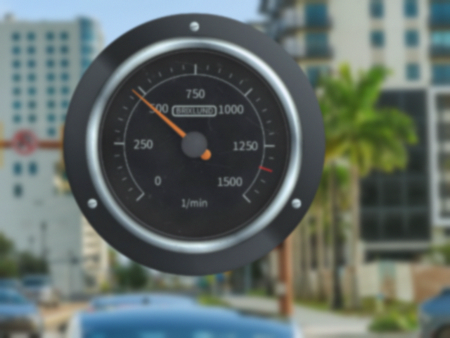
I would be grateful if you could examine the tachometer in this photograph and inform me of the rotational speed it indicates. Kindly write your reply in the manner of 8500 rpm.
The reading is 475 rpm
